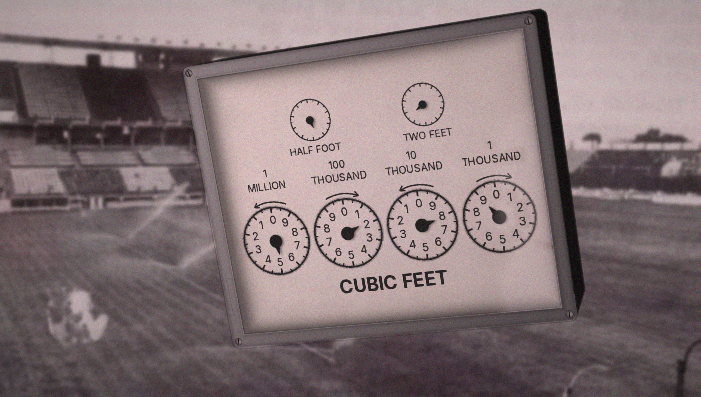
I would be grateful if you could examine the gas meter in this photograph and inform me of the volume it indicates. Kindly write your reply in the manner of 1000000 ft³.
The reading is 517900 ft³
